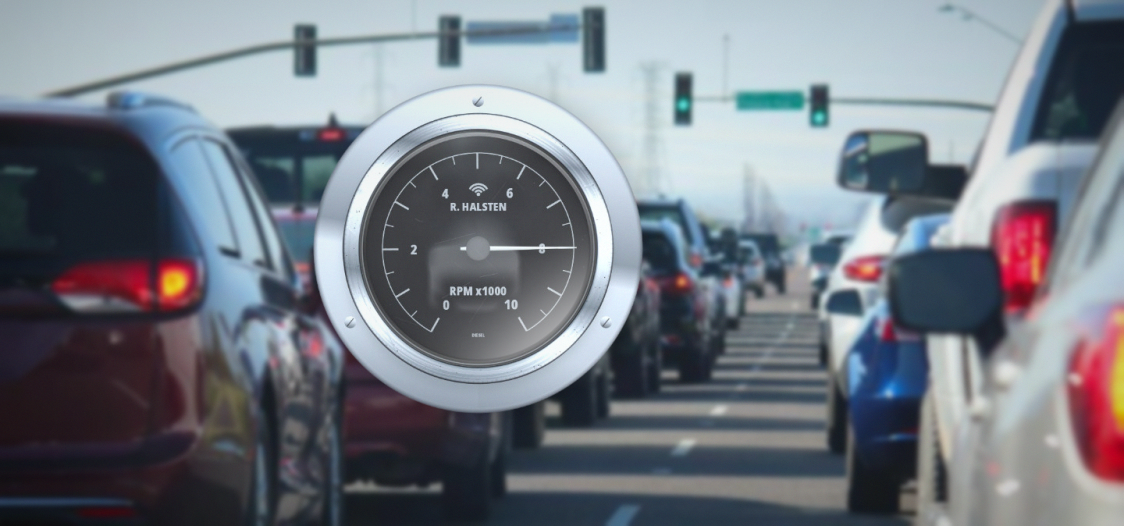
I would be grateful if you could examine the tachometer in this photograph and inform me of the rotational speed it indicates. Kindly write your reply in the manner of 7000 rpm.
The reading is 8000 rpm
